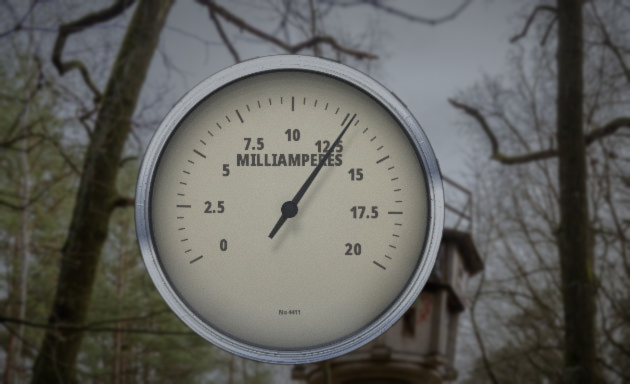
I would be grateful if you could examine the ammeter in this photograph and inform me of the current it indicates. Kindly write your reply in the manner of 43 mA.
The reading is 12.75 mA
